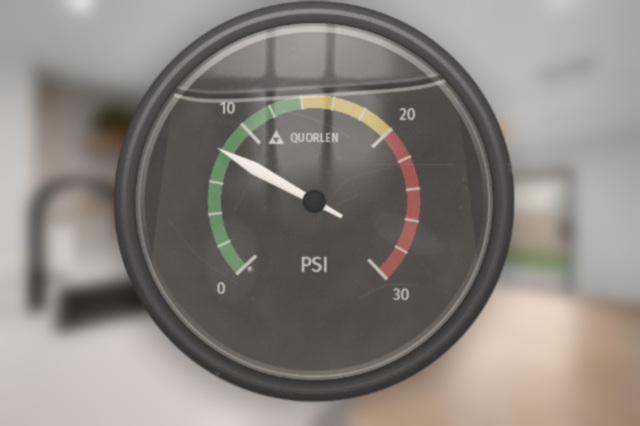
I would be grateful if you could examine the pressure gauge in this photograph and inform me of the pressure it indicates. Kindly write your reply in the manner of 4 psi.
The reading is 8 psi
